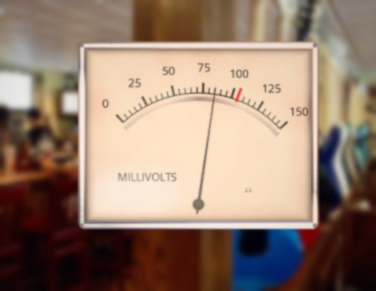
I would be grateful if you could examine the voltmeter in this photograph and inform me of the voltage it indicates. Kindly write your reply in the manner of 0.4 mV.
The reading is 85 mV
